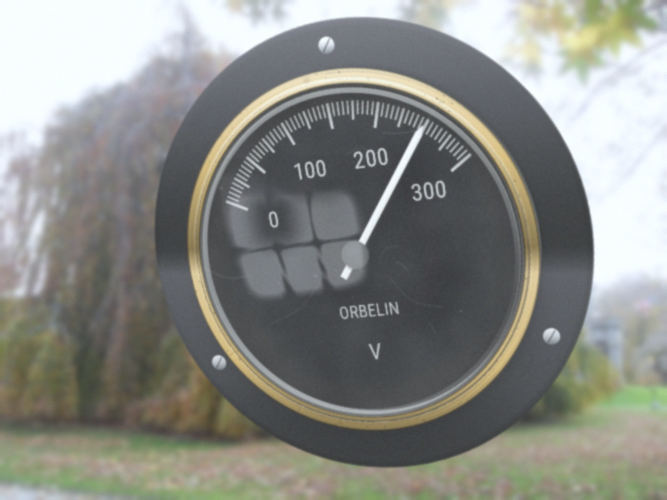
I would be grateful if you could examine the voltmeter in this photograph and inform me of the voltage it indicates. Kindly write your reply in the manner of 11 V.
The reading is 250 V
